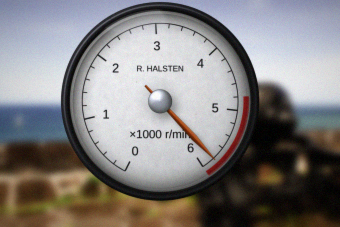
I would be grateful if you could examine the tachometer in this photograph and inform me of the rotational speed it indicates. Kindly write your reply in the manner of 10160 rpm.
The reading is 5800 rpm
